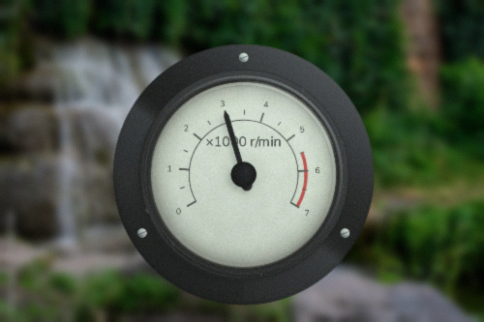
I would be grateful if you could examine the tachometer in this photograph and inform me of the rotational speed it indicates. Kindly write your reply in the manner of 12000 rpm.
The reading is 3000 rpm
